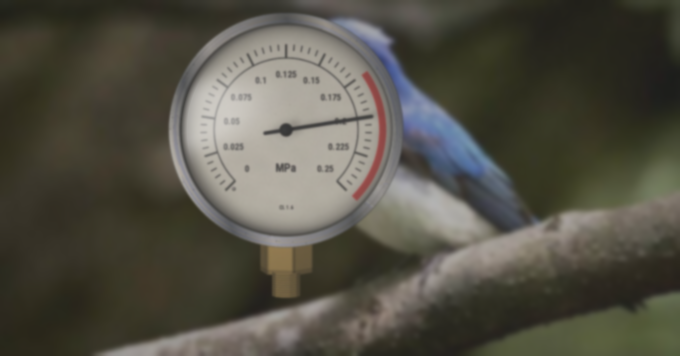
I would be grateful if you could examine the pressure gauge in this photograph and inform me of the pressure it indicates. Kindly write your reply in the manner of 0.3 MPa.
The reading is 0.2 MPa
